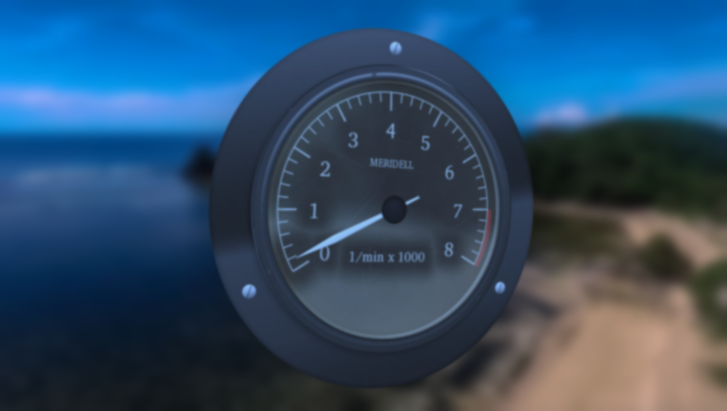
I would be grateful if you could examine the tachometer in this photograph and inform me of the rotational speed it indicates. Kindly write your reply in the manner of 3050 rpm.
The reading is 200 rpm
